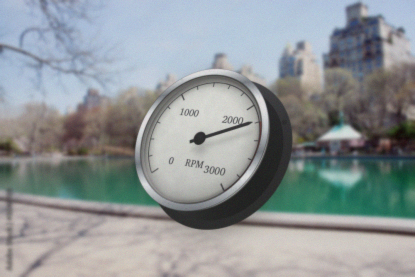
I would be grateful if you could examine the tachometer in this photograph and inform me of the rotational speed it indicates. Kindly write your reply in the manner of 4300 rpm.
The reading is 2200 rpm
